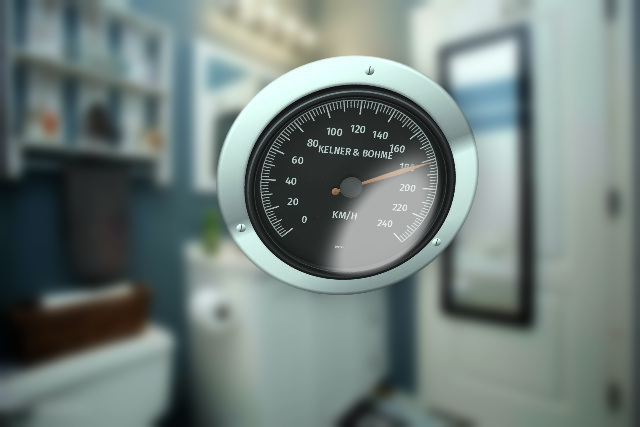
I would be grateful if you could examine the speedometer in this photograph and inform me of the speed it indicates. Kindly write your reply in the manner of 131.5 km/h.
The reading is 180 km/h
